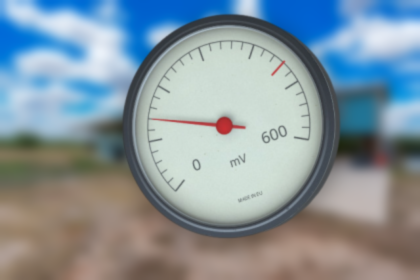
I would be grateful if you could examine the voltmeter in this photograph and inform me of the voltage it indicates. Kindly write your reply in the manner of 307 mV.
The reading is 140 mV
